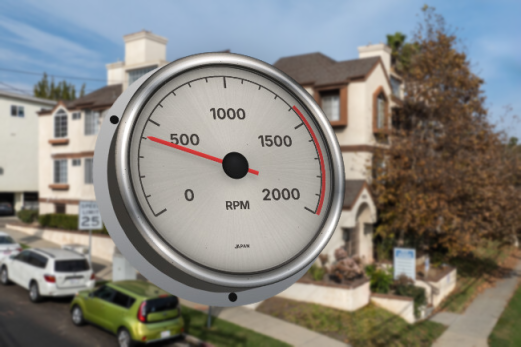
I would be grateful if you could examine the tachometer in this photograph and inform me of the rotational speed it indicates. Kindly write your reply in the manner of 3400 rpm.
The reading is 400 rpm
